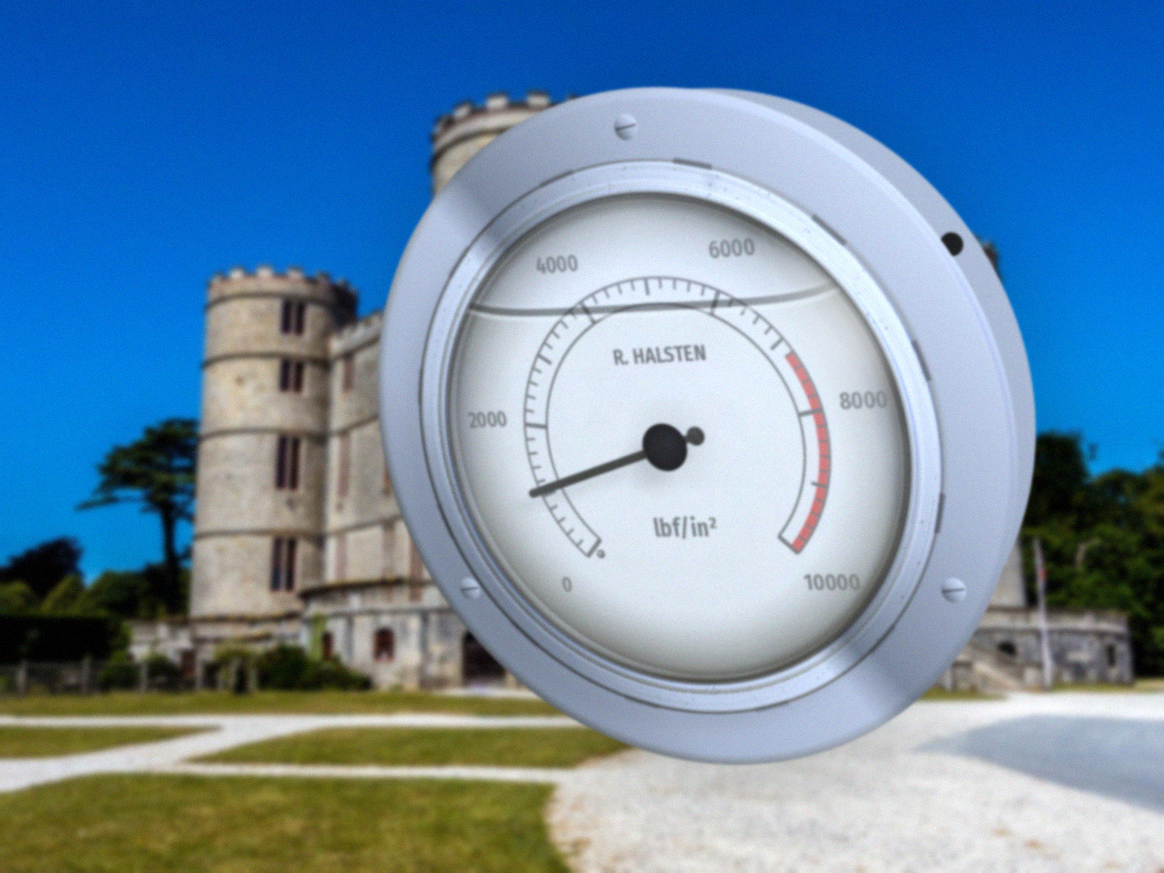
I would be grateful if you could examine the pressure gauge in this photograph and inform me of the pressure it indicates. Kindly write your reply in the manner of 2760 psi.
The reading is 1100 psi
